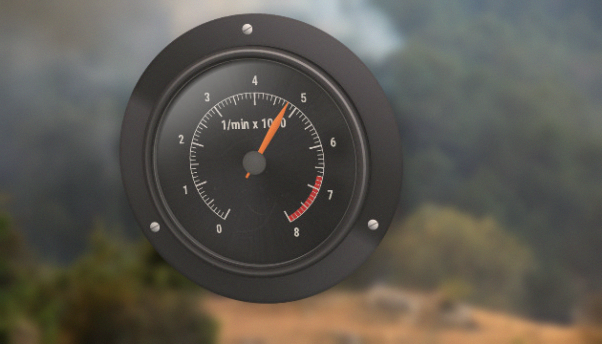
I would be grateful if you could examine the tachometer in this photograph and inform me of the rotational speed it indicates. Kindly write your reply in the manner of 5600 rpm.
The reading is 4800 rpm
